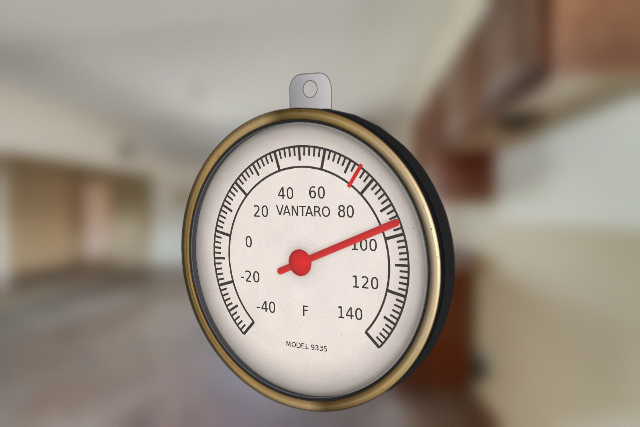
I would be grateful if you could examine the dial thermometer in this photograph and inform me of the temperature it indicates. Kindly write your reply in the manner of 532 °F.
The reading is 96 °F
